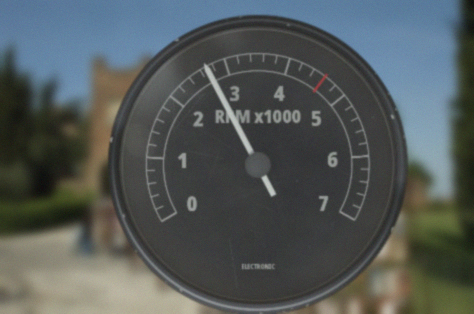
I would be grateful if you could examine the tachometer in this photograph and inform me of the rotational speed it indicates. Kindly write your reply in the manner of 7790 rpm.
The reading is 2700 rpm
